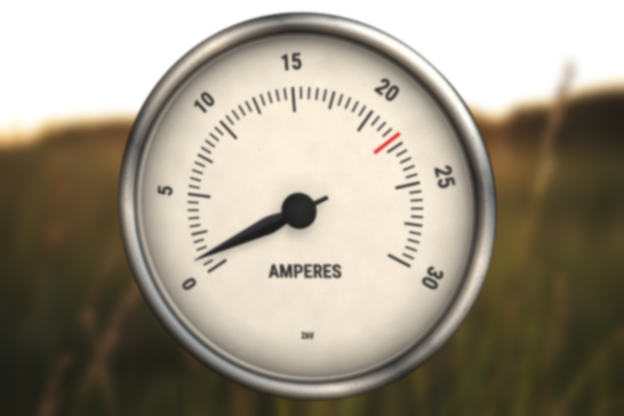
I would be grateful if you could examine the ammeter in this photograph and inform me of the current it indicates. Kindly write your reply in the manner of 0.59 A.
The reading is 1 A
